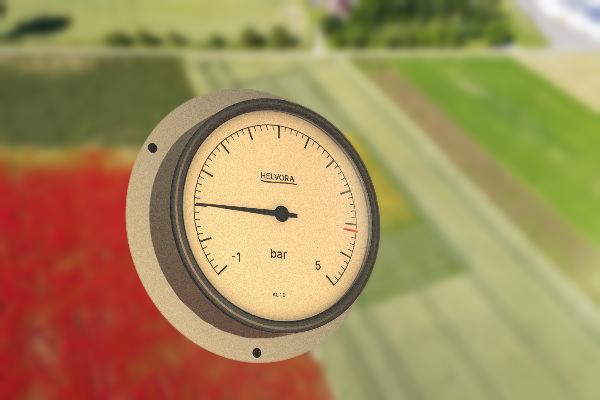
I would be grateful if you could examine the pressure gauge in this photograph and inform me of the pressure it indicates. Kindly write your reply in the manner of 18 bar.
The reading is 0 bar
